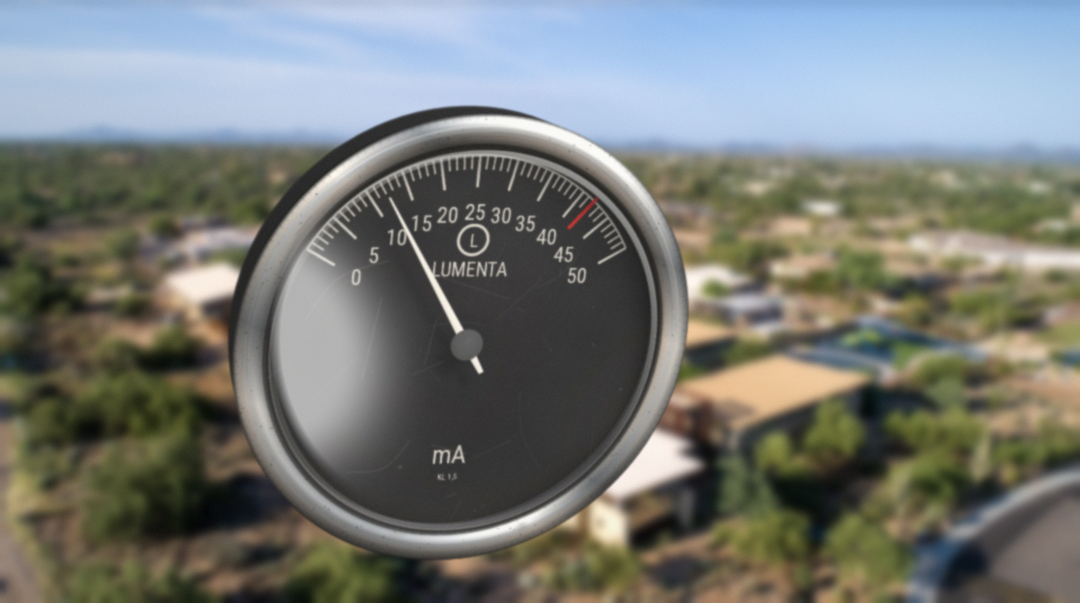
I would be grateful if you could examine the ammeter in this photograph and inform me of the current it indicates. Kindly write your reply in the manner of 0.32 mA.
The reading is 12 mA
